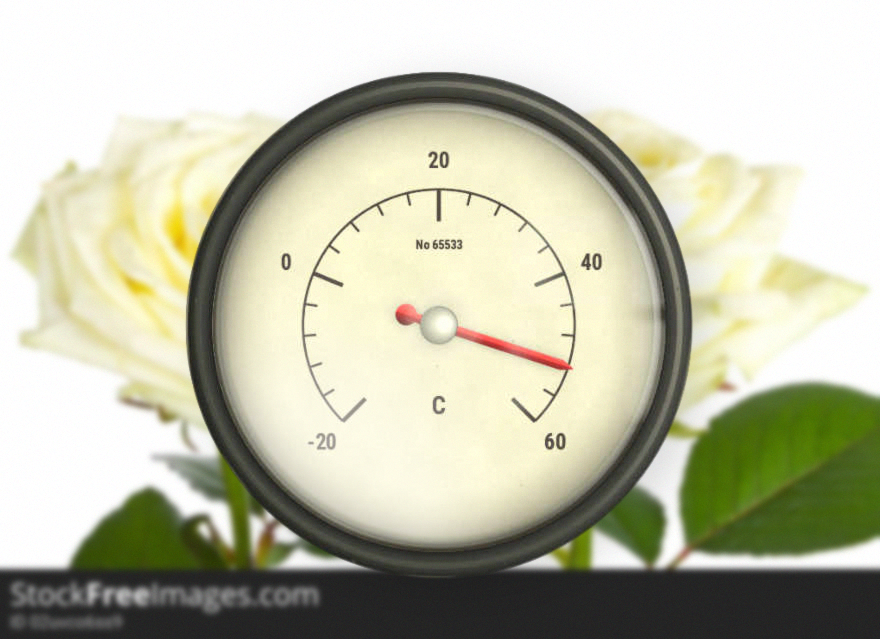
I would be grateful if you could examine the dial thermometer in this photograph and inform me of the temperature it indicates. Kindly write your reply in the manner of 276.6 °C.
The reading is 52 °C
